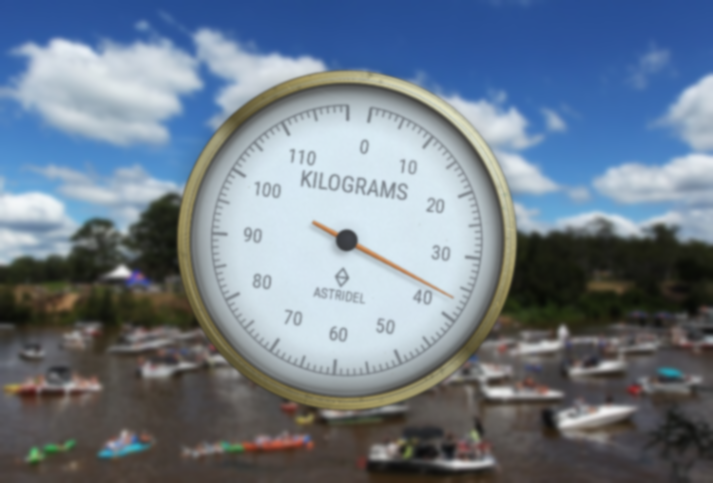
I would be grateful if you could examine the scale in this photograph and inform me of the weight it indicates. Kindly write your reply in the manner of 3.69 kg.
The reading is 37 kg
